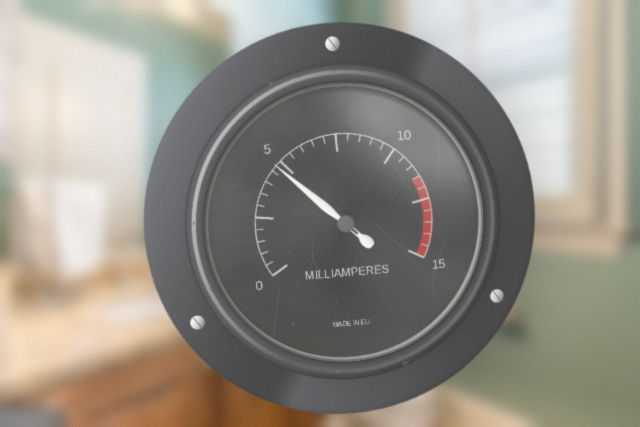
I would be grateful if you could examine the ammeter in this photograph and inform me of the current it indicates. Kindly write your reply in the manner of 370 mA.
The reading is 4.75 mA
